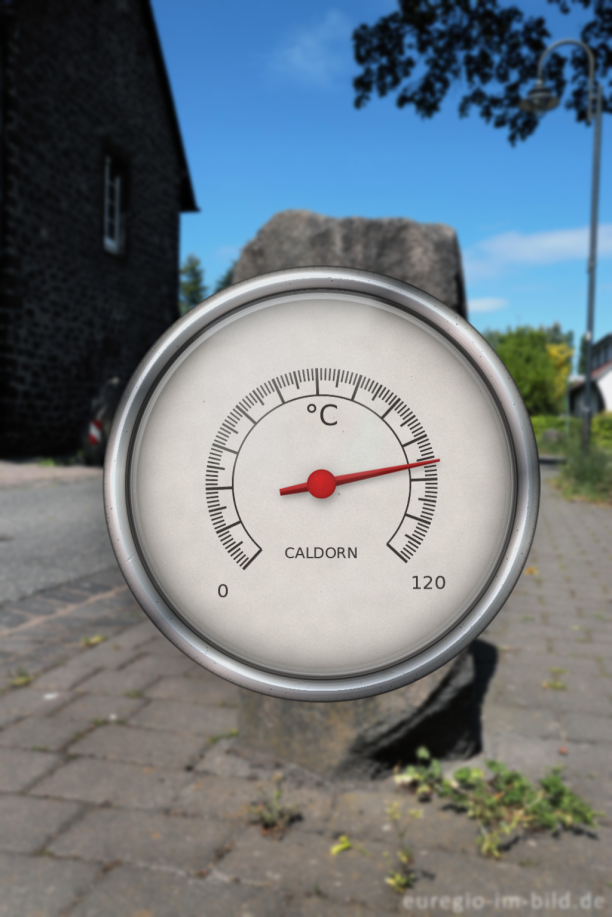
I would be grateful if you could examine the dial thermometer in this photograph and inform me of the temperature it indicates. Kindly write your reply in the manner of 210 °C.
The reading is 96 °C
